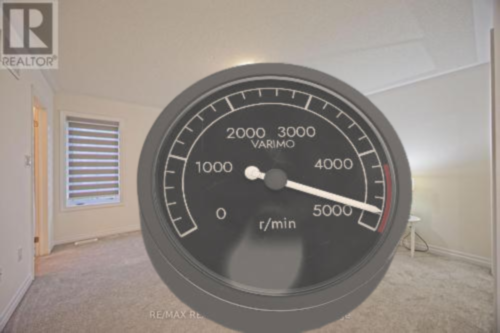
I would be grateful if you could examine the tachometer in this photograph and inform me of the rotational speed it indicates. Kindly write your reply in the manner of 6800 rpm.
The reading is 4800 rpm
